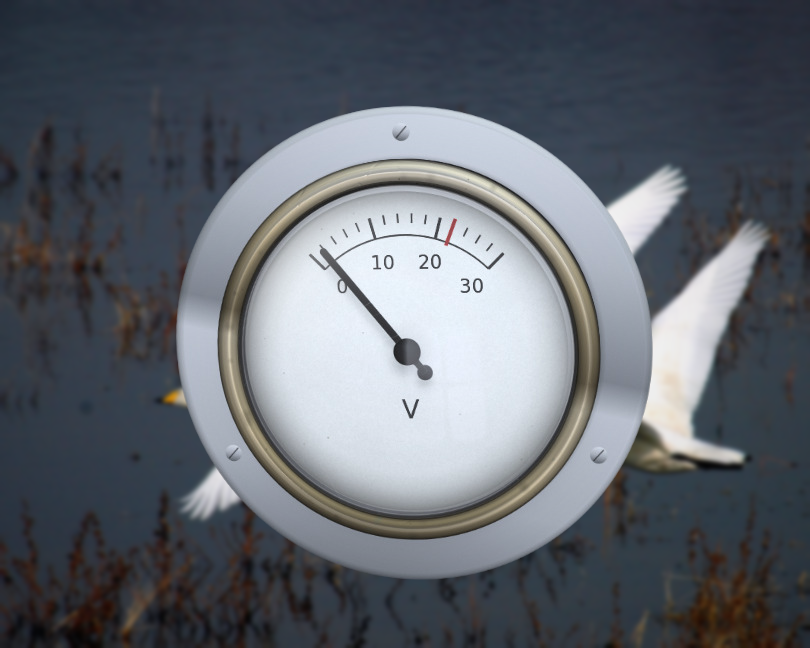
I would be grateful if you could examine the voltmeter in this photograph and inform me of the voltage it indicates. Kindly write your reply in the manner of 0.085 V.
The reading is 2 V
